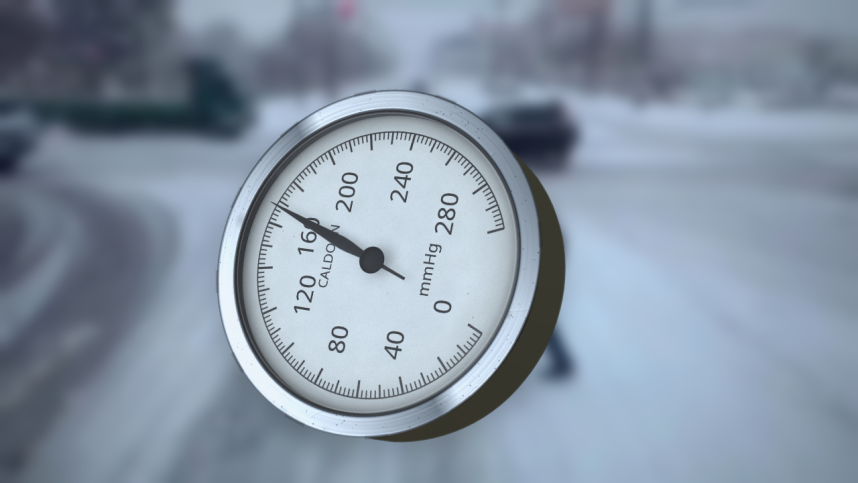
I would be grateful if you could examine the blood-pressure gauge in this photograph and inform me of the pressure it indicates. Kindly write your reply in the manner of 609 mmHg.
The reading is 168 mmHg
